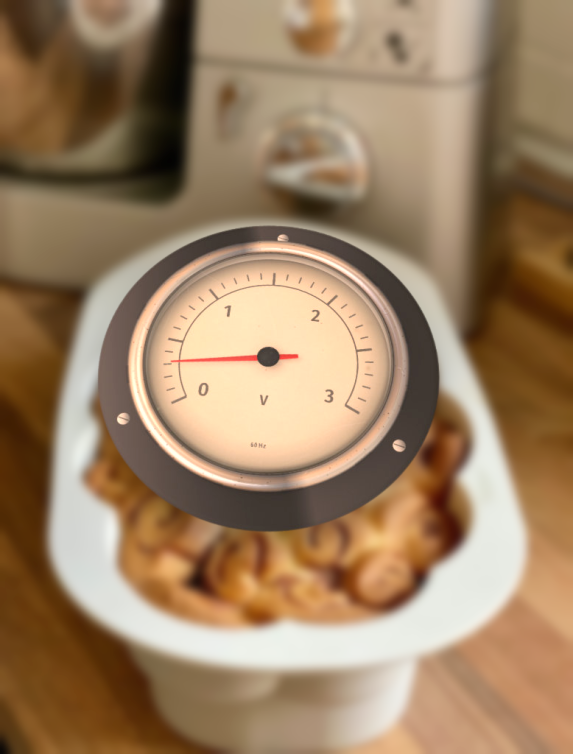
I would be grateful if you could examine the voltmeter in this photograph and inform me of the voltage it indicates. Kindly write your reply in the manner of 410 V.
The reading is 0.3 V
